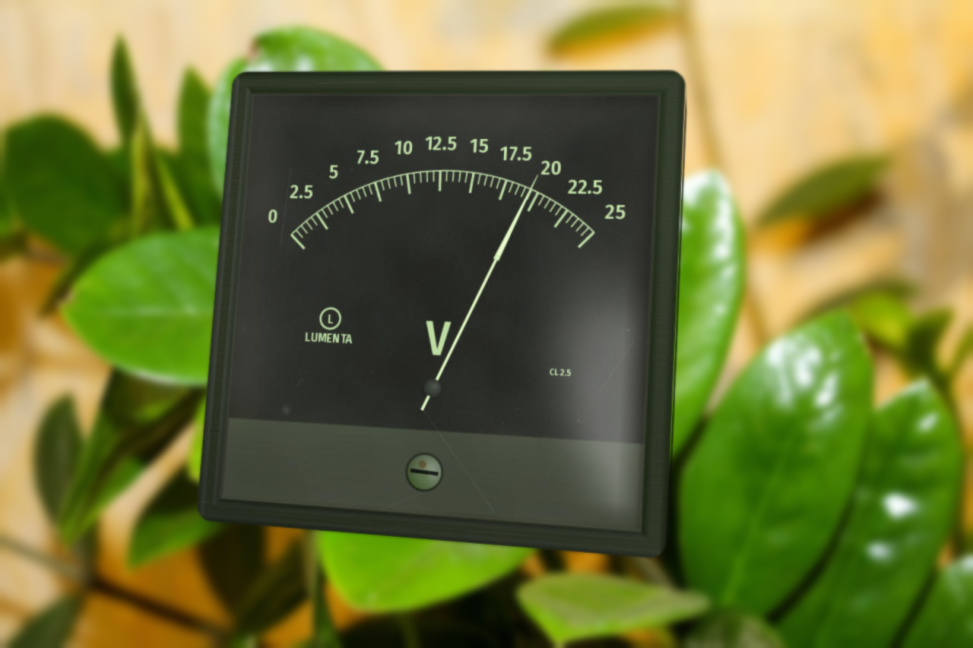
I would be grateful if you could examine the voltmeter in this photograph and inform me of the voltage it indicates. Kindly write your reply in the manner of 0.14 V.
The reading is 19.5 V
